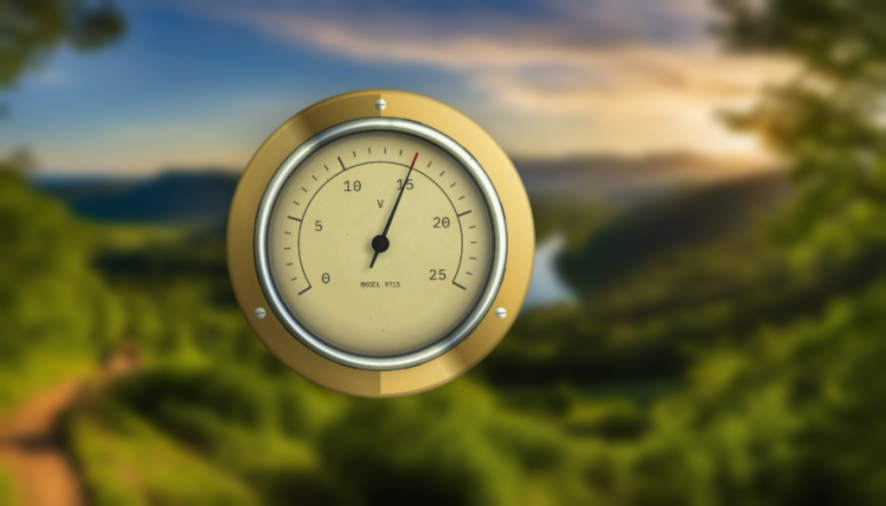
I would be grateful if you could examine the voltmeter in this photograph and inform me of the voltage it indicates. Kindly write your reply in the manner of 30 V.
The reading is 15 V
